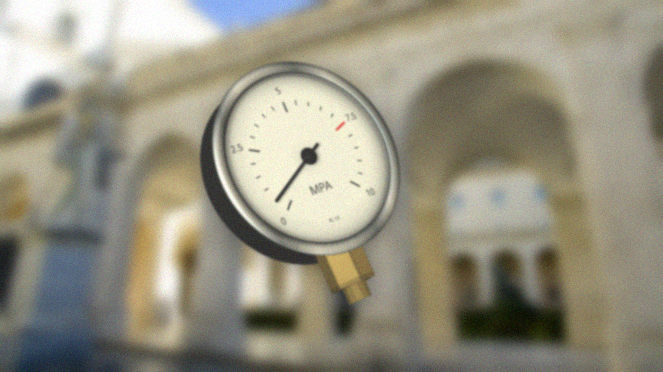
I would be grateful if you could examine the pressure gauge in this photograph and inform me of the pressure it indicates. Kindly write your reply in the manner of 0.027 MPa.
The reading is 0.5 MPa
